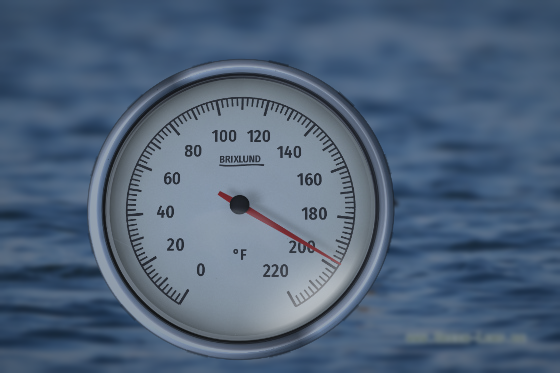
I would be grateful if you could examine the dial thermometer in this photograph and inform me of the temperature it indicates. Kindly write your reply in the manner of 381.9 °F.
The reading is 198 °F
